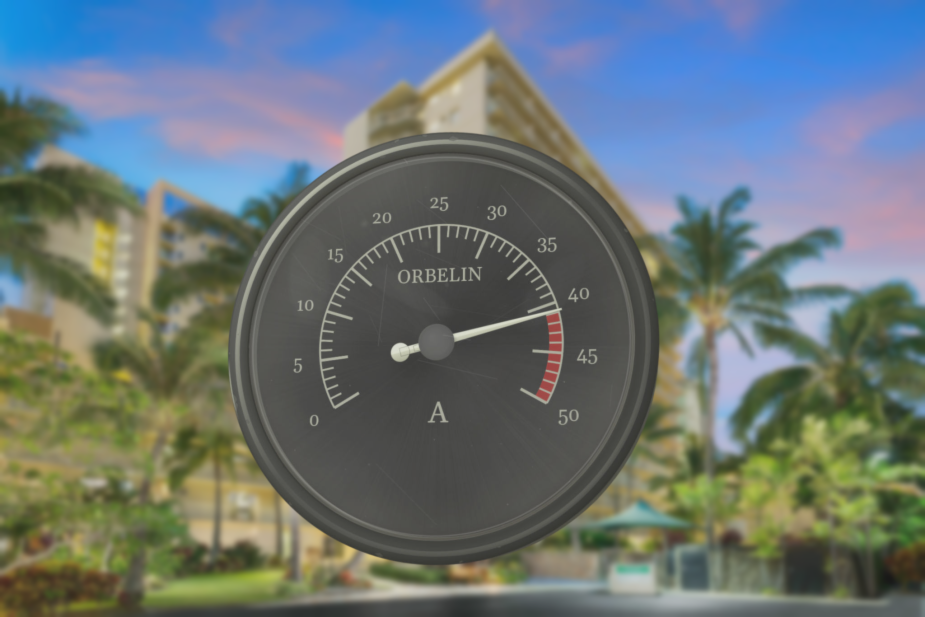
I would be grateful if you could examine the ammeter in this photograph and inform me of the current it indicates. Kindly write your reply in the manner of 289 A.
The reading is 41 A
